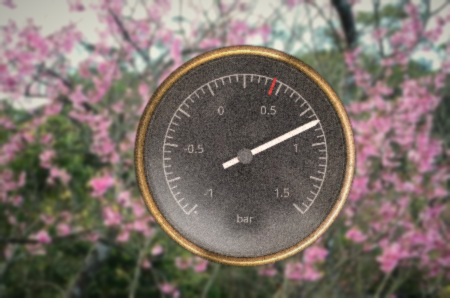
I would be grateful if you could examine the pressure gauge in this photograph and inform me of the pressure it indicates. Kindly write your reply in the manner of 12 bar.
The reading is 0.85 bar
